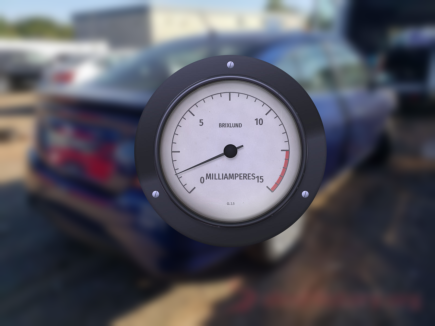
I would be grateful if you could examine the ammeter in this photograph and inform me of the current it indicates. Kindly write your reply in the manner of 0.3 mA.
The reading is 1.25 mA
